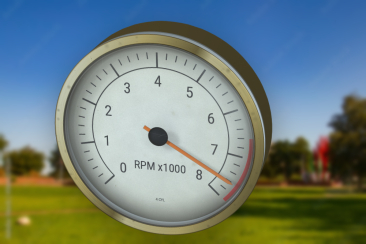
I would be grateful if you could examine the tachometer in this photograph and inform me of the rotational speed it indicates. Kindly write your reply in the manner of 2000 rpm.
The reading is 7600 rpm
